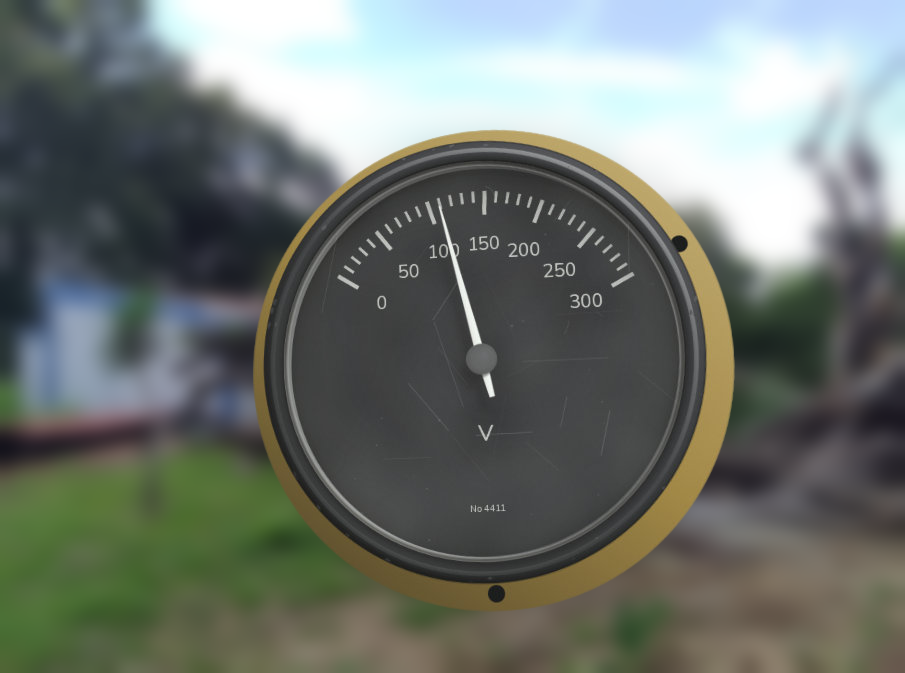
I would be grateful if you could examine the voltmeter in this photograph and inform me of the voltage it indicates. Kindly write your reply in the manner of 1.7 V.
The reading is 110 V
